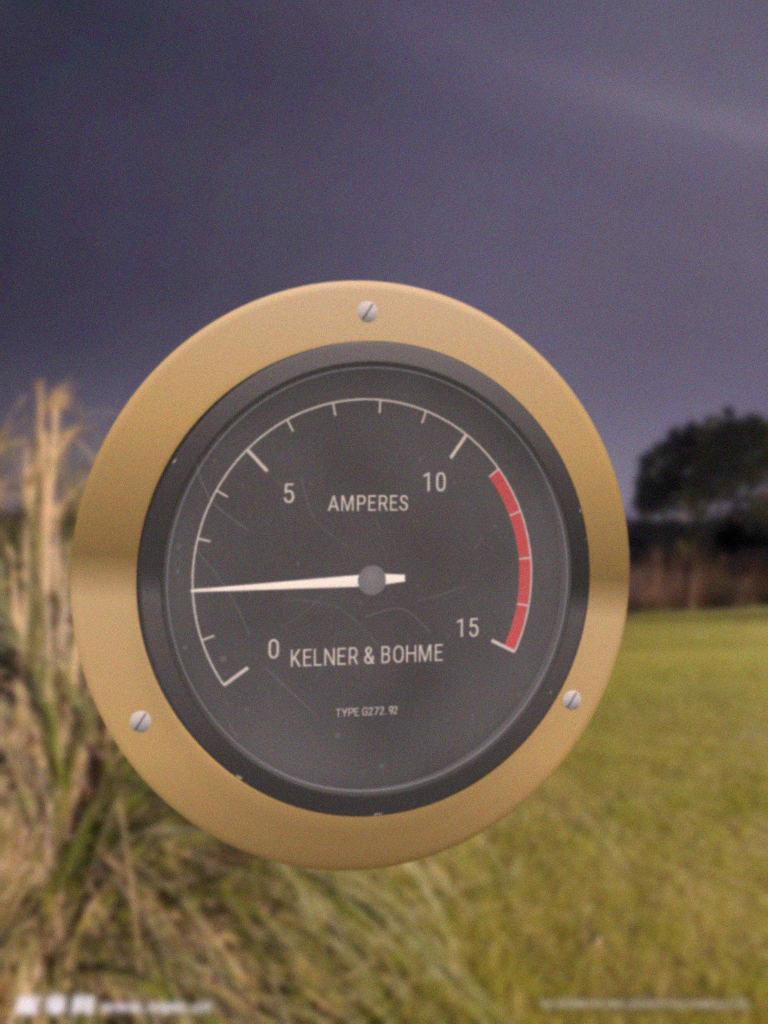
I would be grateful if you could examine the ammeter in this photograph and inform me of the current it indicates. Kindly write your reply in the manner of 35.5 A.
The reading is 2 A
